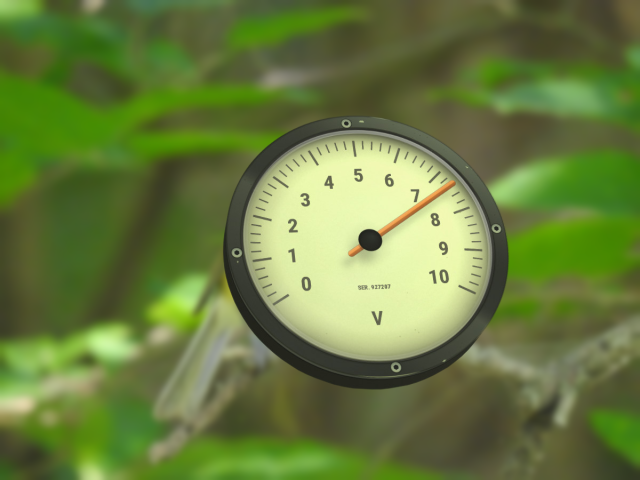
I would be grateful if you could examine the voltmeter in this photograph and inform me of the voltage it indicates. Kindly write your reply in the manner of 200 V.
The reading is 7.4 V
